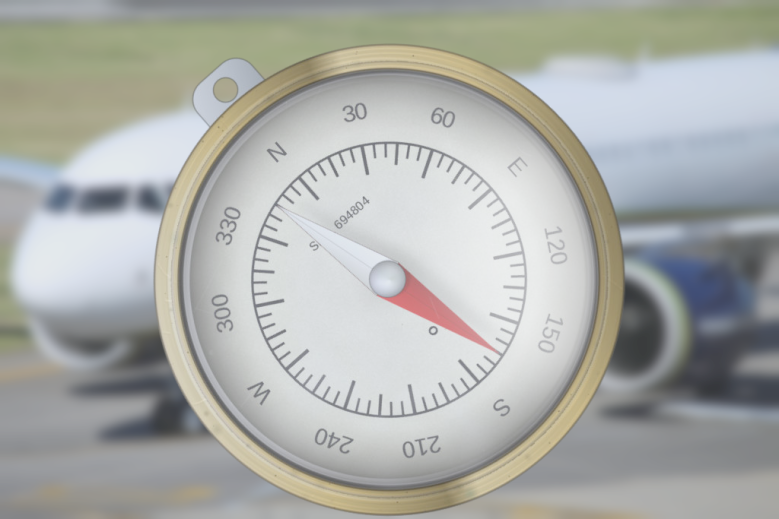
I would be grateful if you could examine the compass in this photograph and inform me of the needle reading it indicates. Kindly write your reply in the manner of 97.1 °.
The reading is 165 °
